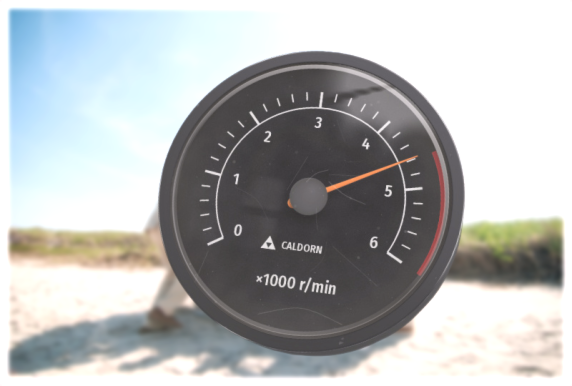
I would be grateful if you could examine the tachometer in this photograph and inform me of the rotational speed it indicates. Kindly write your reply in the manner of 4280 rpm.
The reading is 4600 rpm
